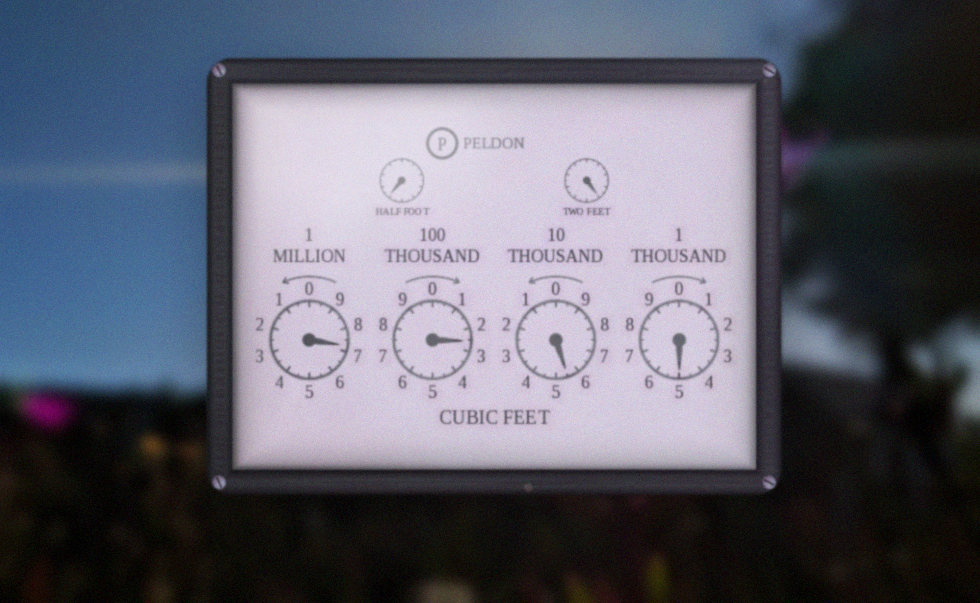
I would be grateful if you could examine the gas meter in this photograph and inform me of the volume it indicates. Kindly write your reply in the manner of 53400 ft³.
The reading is 725500 ft³
